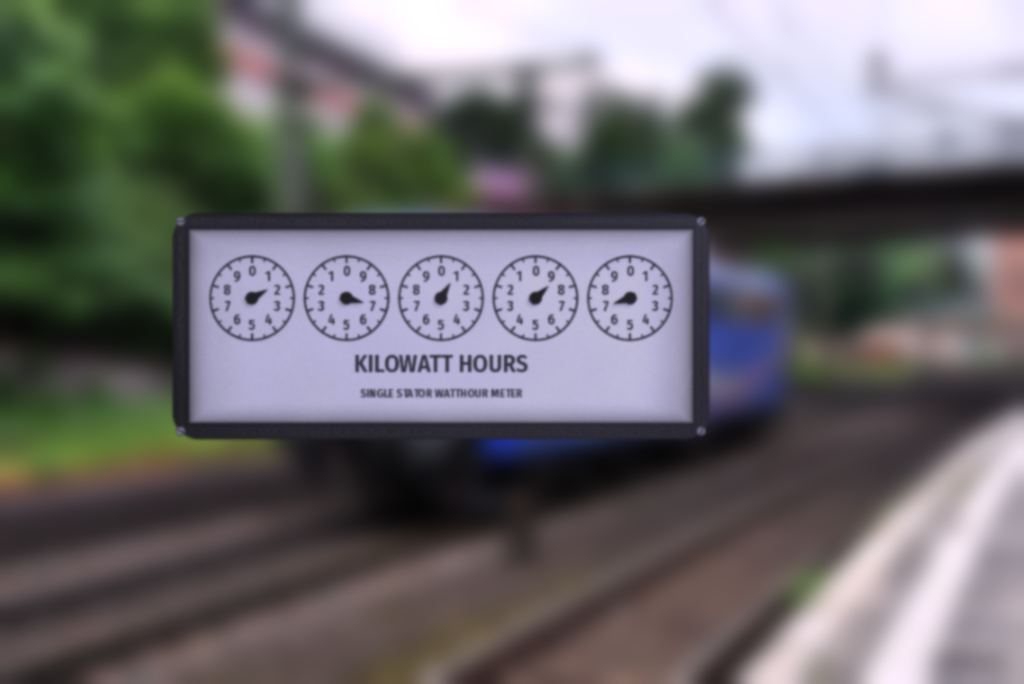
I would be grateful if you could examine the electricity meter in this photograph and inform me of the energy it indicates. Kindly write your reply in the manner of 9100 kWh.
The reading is 17087 kWh
